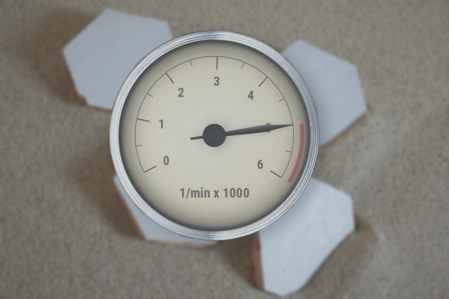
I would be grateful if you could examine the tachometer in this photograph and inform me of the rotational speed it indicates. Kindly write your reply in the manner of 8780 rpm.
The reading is 5000 rpm
